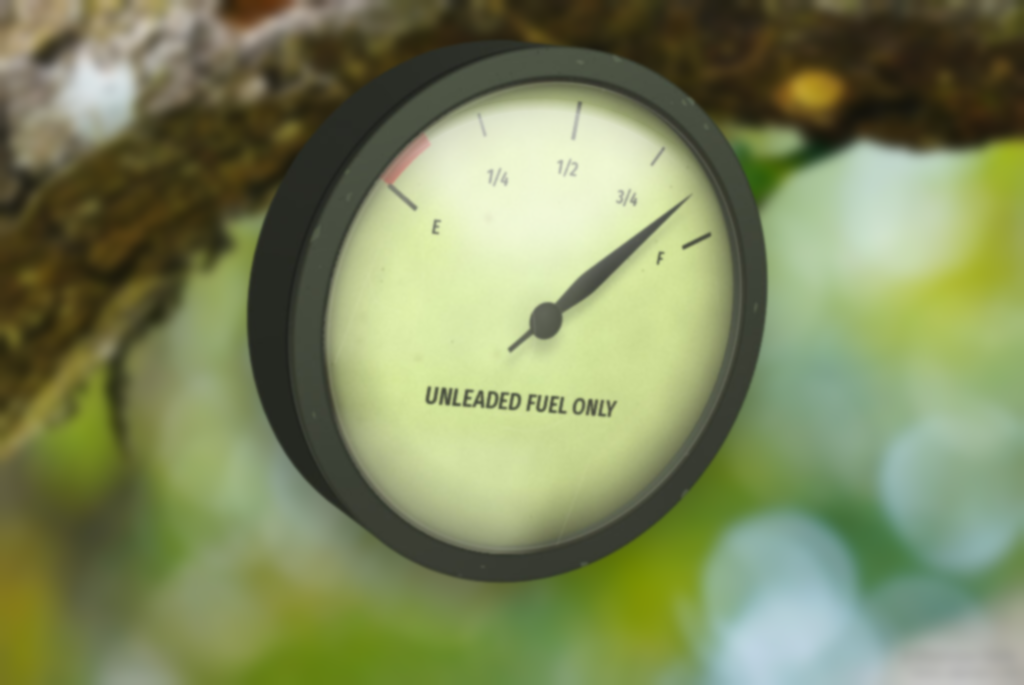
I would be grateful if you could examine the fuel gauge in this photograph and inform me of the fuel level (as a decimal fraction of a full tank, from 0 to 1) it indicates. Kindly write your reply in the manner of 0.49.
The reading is 0.875
